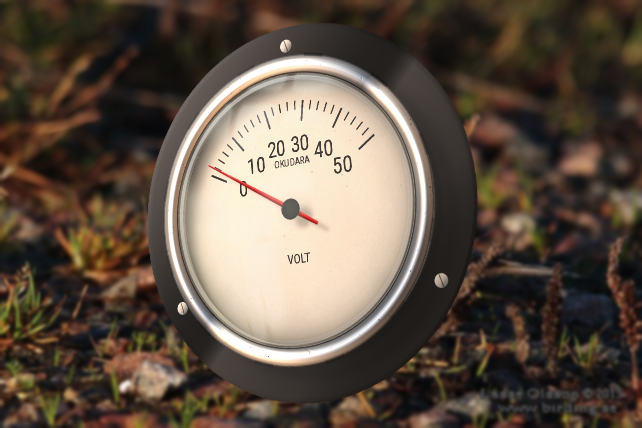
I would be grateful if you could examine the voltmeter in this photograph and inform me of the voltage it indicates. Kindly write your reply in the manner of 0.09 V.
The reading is 2 V
